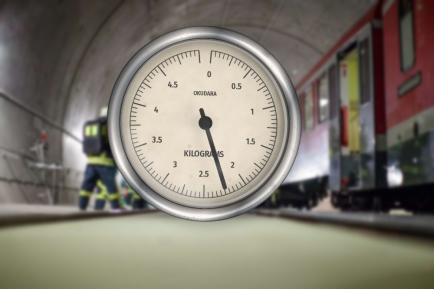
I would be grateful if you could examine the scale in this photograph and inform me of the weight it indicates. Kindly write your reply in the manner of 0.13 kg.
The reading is 2.25 kg
